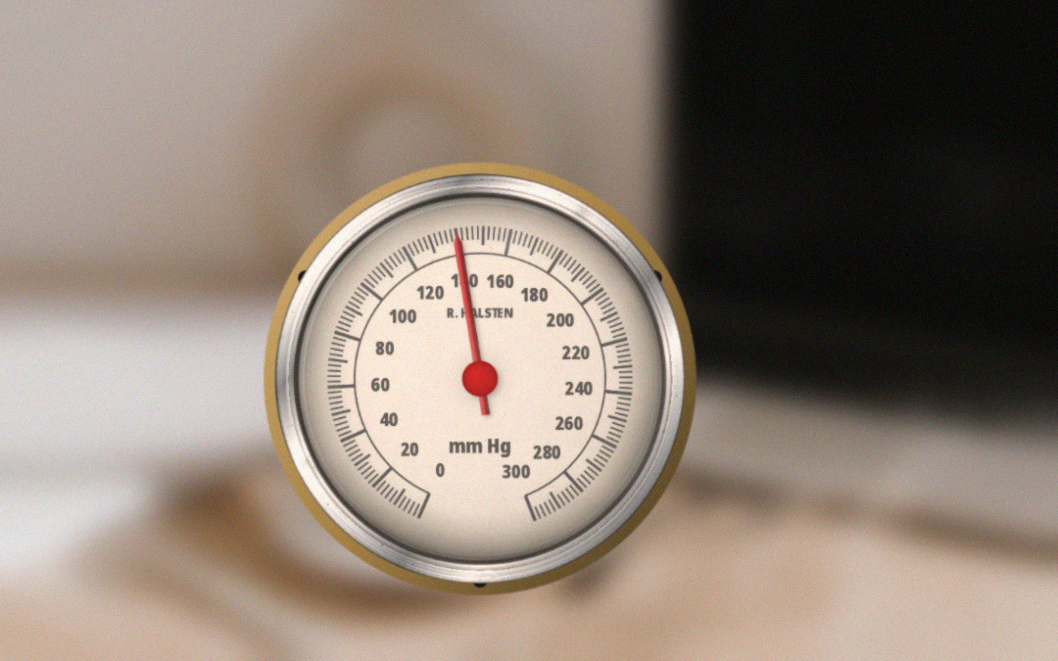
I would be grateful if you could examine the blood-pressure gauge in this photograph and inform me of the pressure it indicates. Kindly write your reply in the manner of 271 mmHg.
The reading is 140 mmHg
